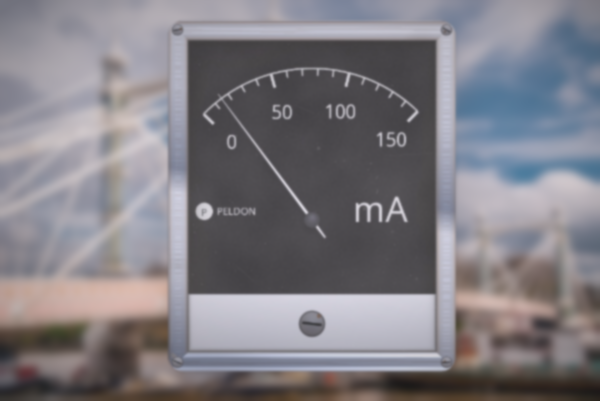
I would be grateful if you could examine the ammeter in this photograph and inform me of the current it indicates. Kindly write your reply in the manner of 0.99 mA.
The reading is 15 mA
